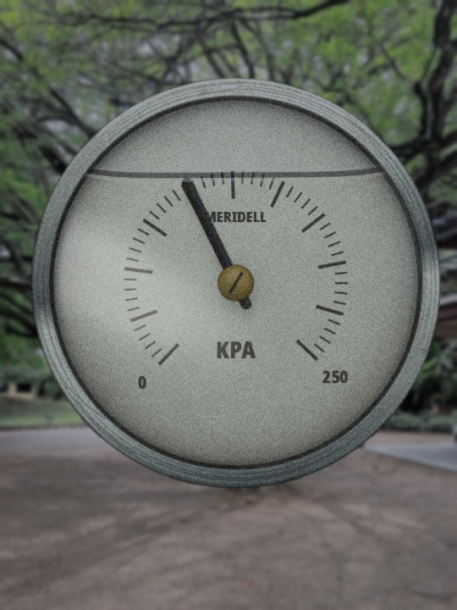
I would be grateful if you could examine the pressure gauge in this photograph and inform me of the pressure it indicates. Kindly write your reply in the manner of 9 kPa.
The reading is 102.5 kPa
